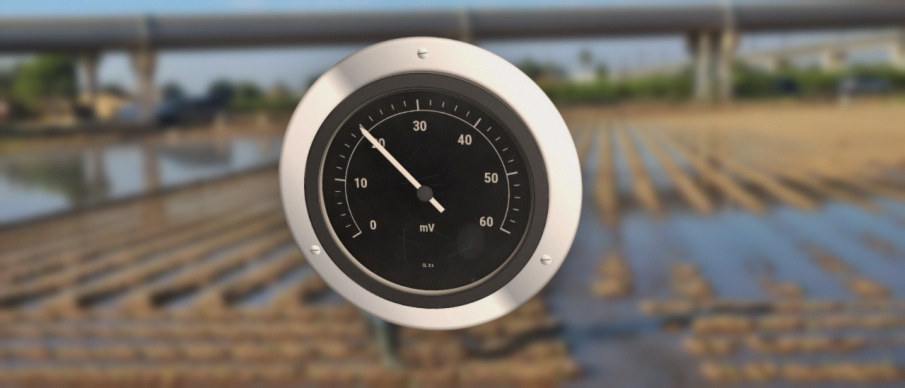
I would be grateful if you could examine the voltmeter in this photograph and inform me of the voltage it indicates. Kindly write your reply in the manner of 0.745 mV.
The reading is 20 mV
